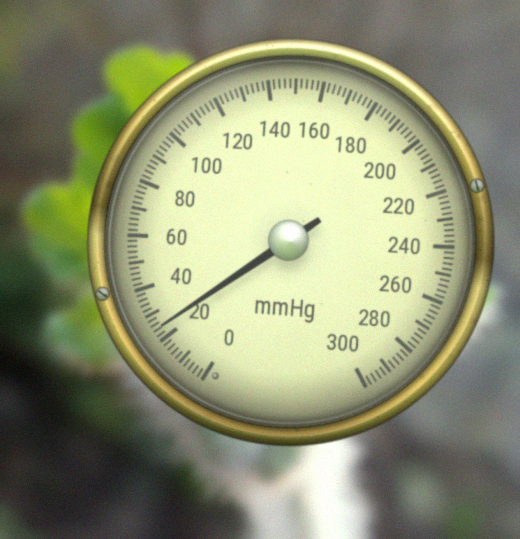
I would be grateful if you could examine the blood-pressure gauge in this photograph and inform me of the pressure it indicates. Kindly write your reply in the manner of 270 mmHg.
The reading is 24 mmHg
